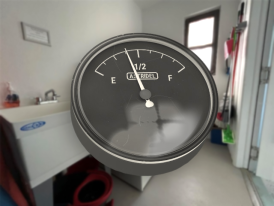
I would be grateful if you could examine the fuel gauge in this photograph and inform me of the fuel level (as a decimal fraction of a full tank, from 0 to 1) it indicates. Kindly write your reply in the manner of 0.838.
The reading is 0.375
